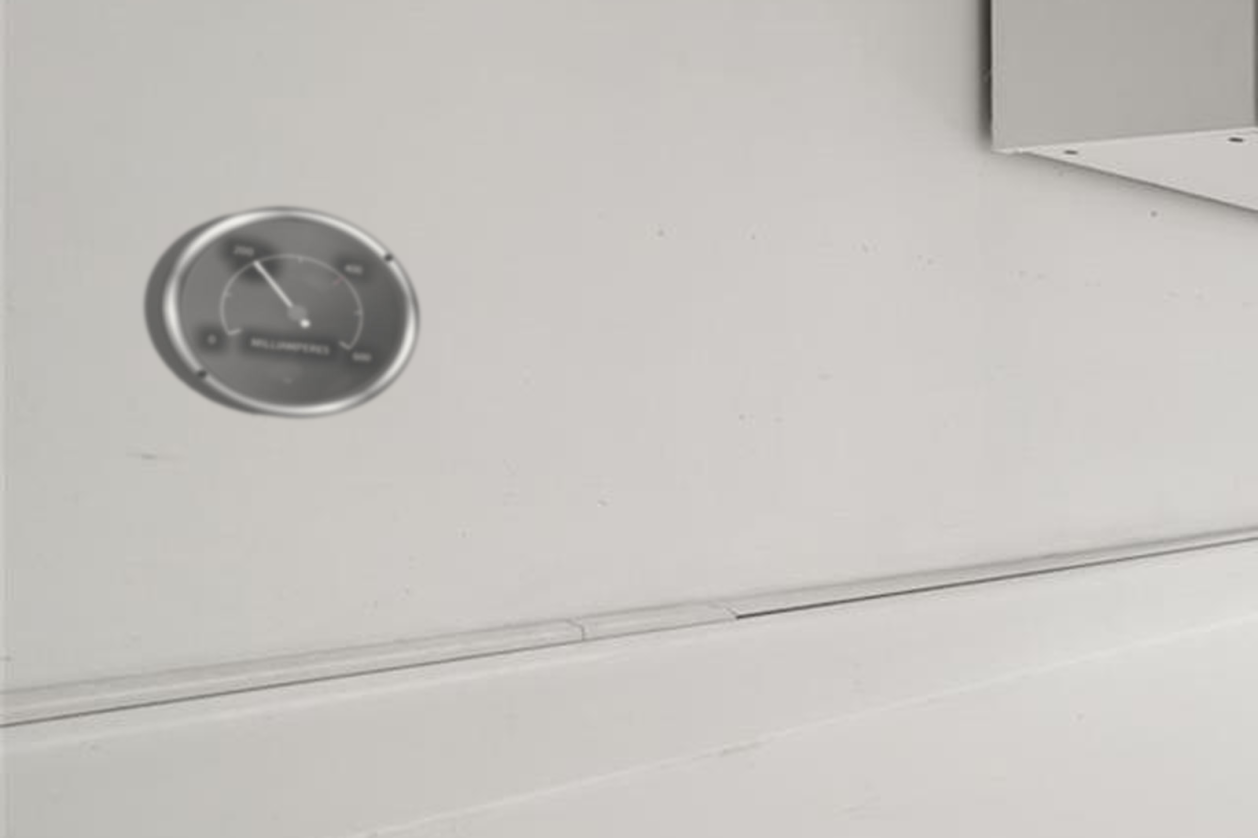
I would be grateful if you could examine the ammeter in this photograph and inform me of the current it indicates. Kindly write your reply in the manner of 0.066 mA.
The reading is 200 mA
